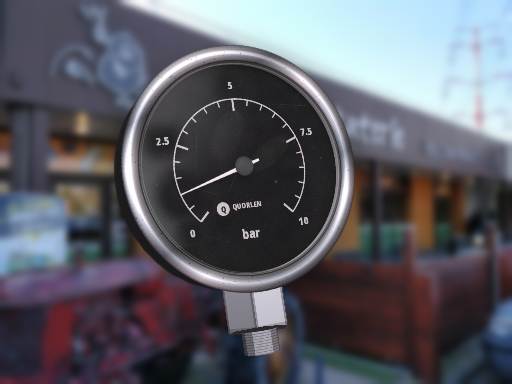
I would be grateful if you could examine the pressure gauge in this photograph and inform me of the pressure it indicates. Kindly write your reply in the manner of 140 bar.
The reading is 1 bar
